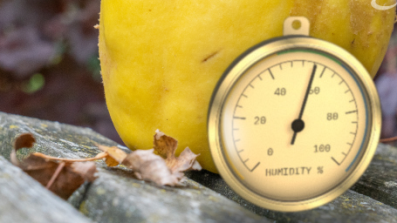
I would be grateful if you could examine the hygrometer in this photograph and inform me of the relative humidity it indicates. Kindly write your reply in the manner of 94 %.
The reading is 56 %
